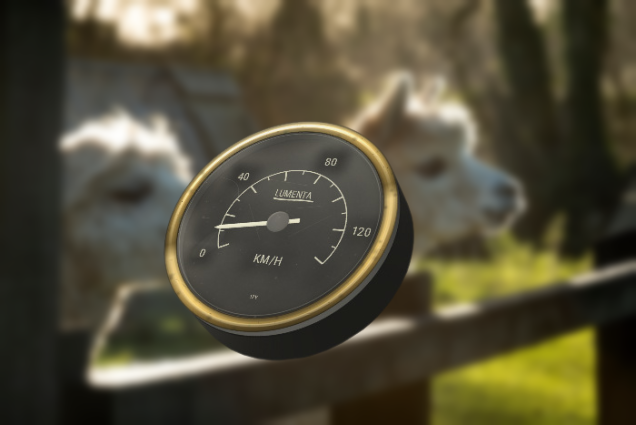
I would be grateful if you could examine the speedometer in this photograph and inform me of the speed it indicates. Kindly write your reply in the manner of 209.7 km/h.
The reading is 10 km/h
